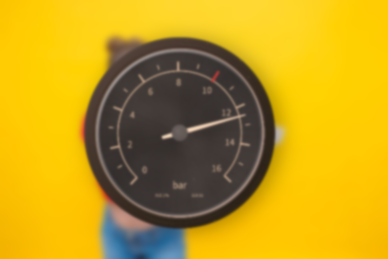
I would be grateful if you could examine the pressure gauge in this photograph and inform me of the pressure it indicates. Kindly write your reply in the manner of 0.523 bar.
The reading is 12.5 bar
